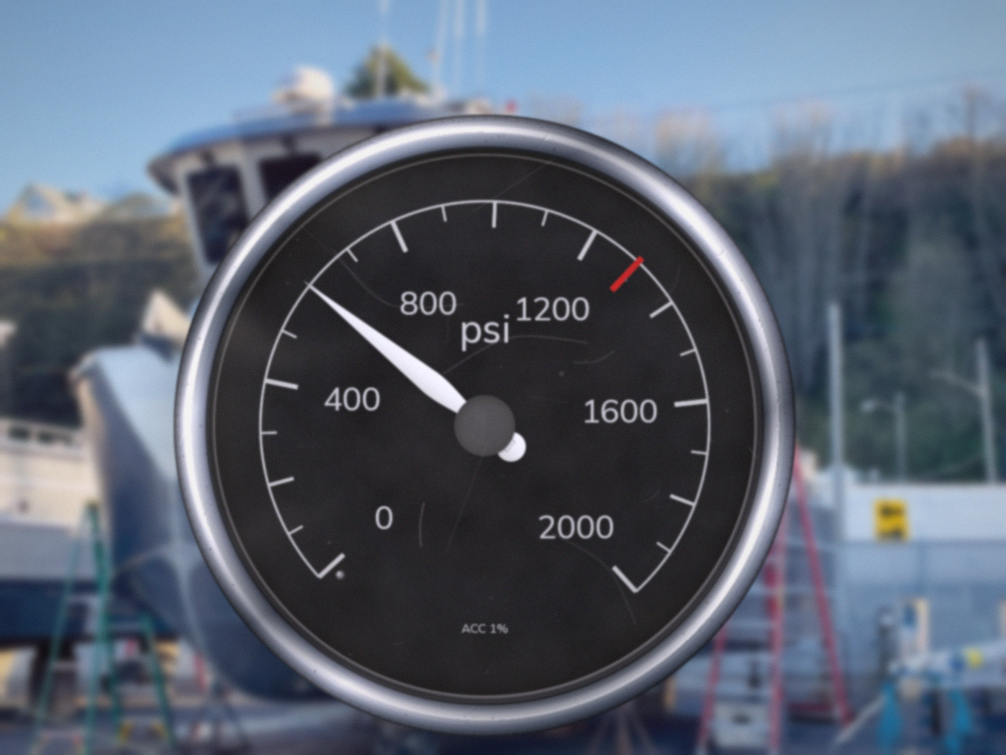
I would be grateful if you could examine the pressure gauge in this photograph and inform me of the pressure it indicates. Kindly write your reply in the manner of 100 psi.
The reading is 600 psi
